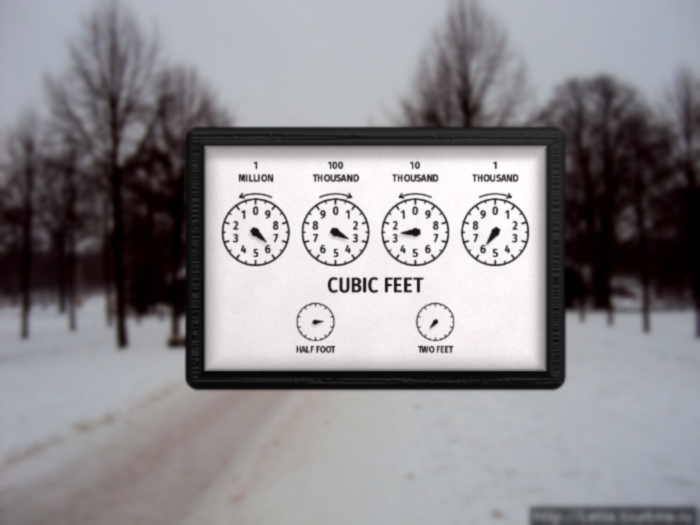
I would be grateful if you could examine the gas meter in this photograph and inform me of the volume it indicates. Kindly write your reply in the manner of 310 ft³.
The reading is 632600 ft³
